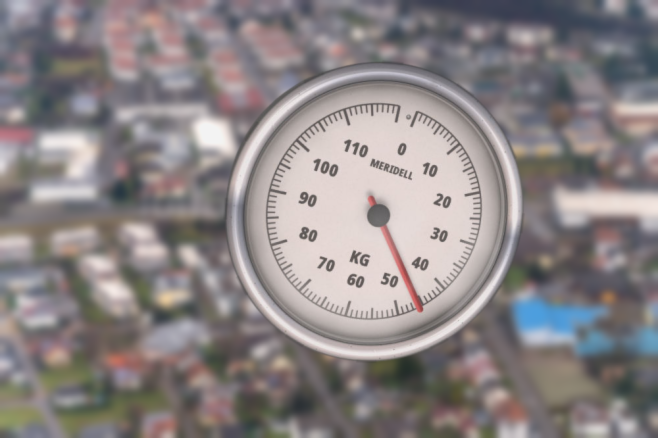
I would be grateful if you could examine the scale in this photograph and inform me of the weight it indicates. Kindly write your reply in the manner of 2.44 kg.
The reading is 46 kg
